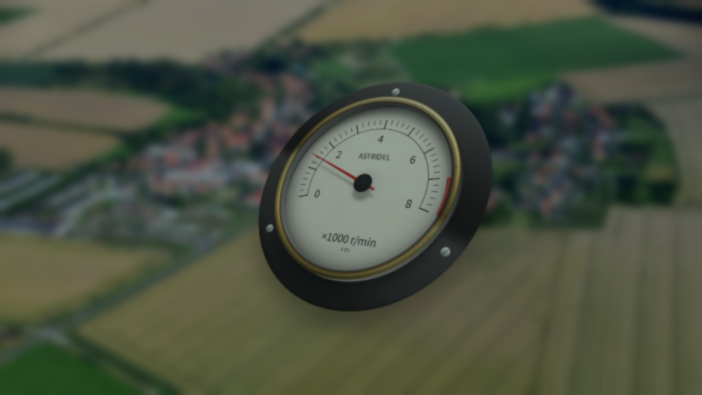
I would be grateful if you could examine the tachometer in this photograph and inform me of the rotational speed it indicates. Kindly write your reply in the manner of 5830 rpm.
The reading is 1400 rpm
